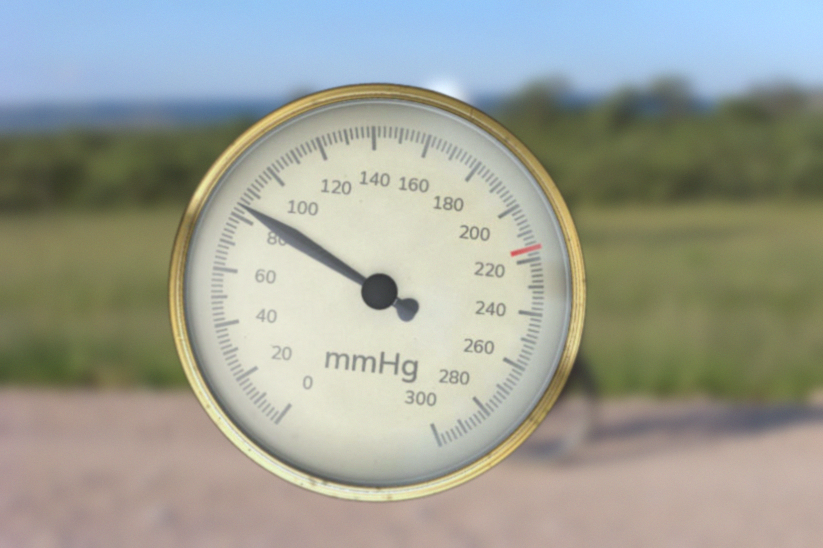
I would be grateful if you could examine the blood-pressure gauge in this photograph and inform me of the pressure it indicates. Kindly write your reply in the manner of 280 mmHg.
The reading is 84 mmHg
